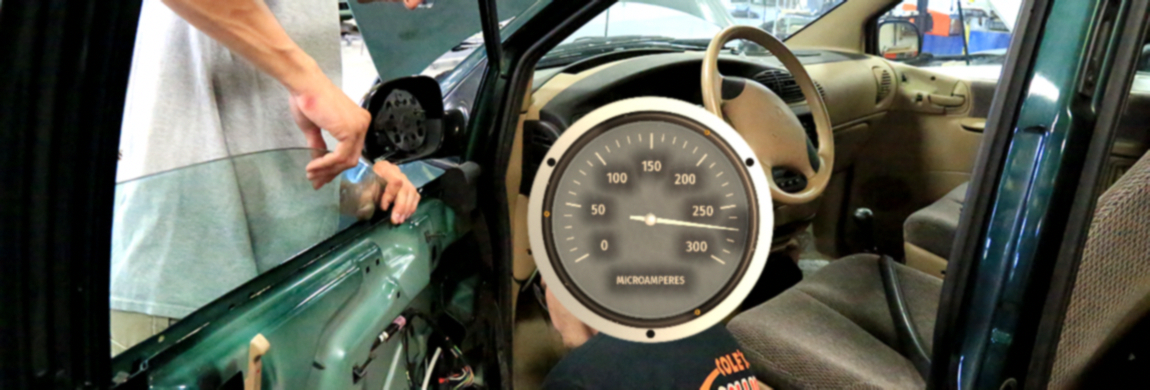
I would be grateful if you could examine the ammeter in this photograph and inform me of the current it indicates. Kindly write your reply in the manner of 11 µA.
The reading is 270 µA
